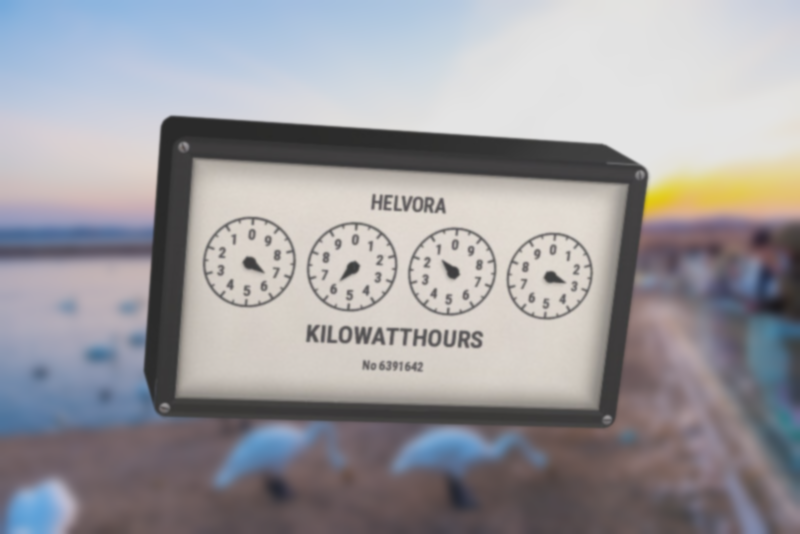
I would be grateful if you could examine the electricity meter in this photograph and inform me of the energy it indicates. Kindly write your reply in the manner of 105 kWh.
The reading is 6613 kWh
